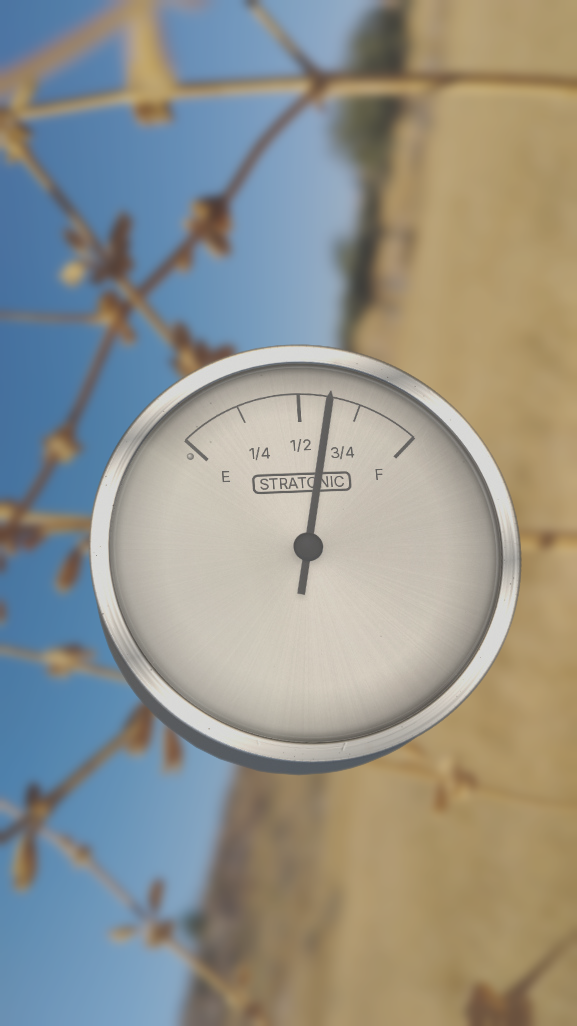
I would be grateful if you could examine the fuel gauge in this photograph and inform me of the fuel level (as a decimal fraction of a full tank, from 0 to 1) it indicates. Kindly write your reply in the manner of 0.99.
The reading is 0.625
